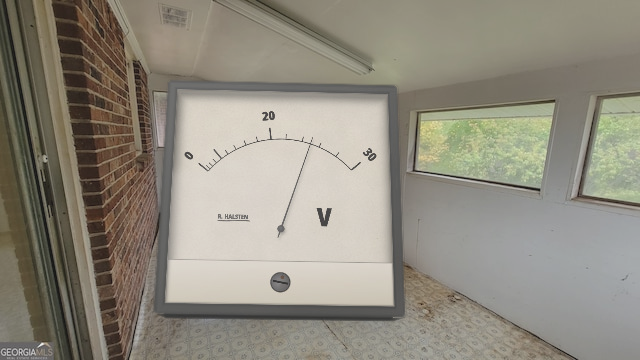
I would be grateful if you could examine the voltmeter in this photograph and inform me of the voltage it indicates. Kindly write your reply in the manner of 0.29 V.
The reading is 25 V
